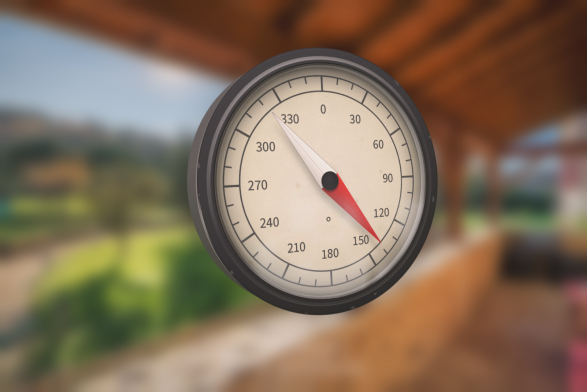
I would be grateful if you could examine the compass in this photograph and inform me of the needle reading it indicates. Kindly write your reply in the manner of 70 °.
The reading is 140 °
